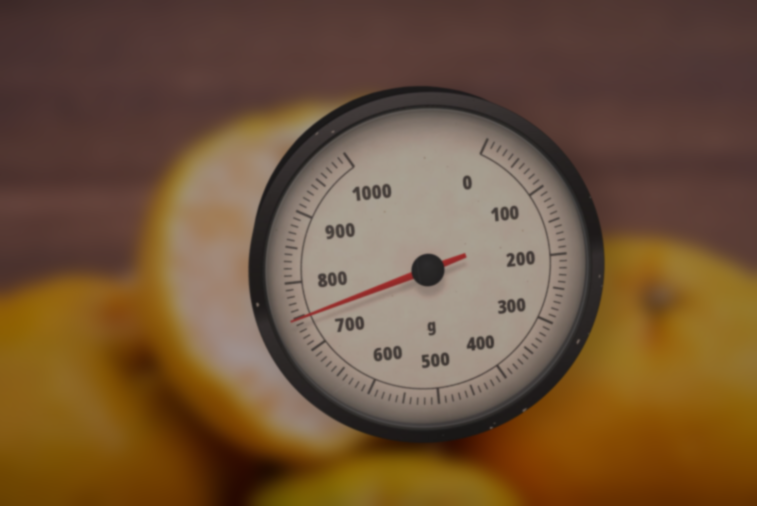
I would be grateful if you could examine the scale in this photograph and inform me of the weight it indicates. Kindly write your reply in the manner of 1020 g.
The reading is 750 g
